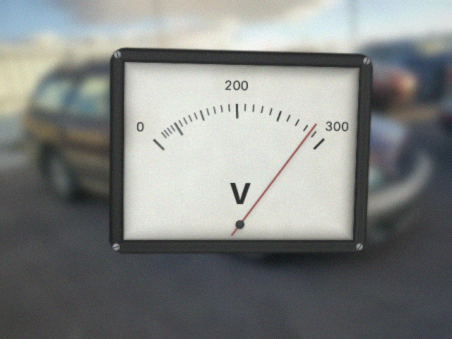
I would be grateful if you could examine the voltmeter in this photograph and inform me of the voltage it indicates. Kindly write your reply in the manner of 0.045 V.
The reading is 285 V
